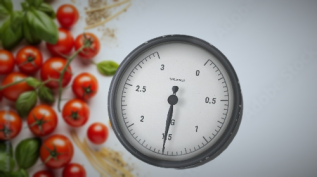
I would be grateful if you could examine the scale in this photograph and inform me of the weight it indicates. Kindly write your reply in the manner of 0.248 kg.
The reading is 1.5 kg
